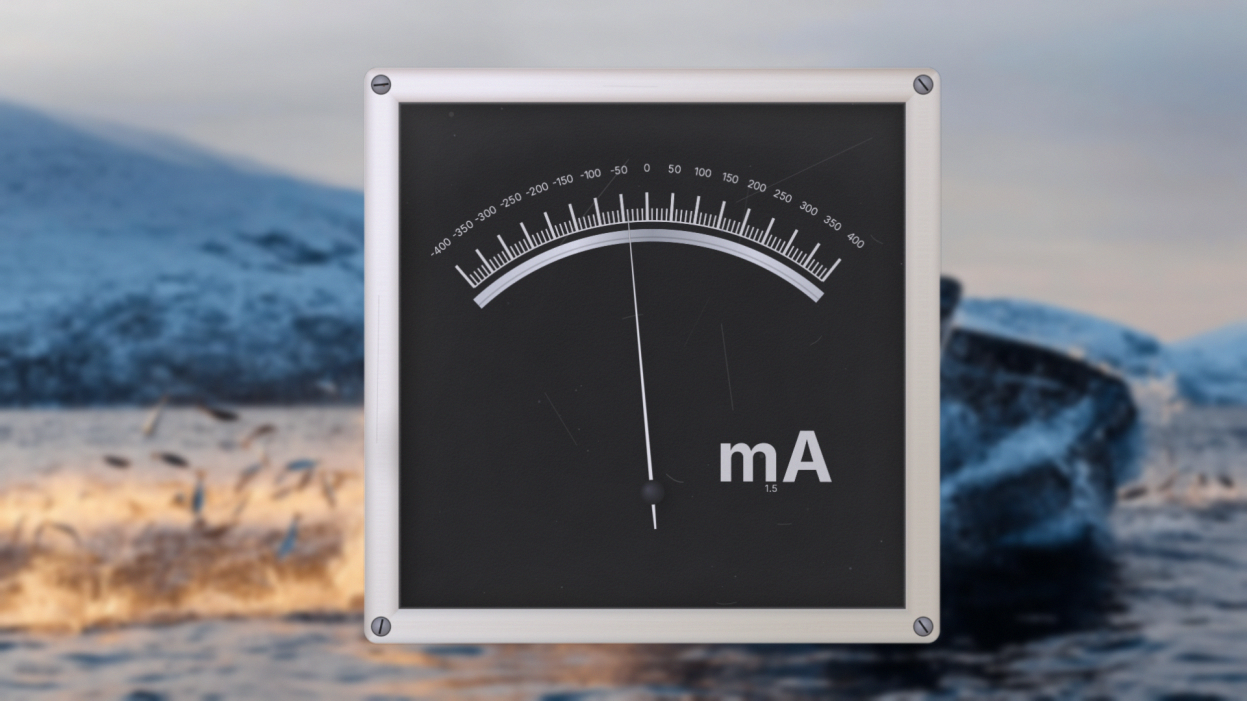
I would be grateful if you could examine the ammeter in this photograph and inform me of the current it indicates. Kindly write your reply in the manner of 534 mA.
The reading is -40 mA
